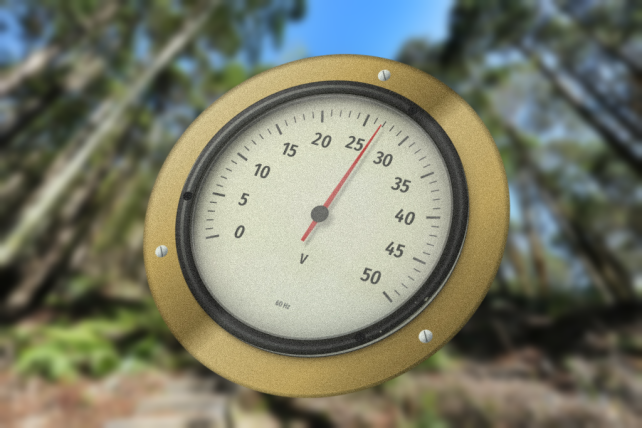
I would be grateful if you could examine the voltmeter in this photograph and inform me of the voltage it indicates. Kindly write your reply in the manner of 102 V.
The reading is 27 V
